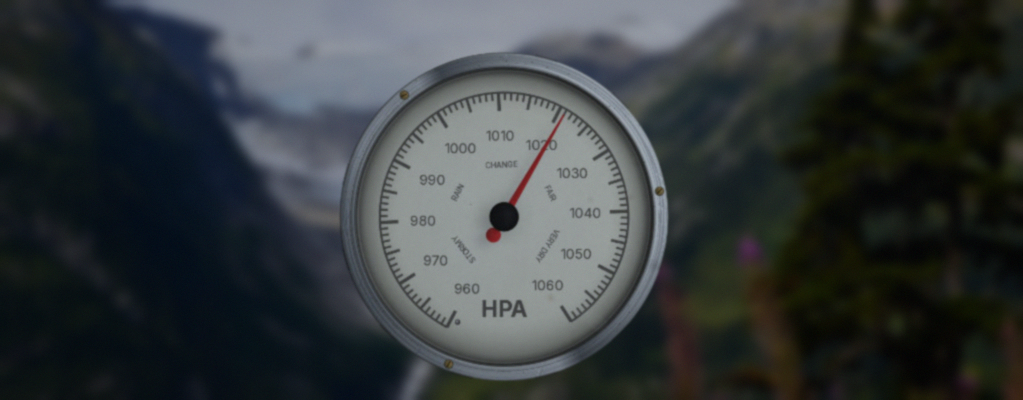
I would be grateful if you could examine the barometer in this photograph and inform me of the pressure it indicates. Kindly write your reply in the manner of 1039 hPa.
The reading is 1021 hPa
